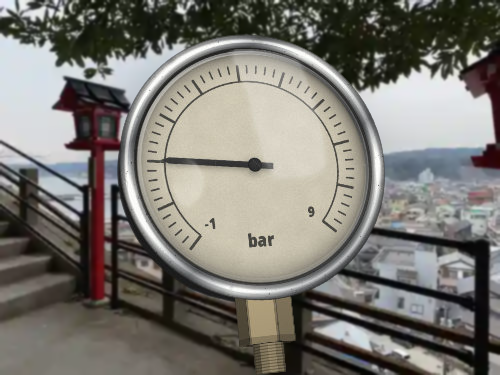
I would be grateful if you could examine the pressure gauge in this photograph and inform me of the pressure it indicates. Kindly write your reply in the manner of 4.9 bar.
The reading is 1 bar
